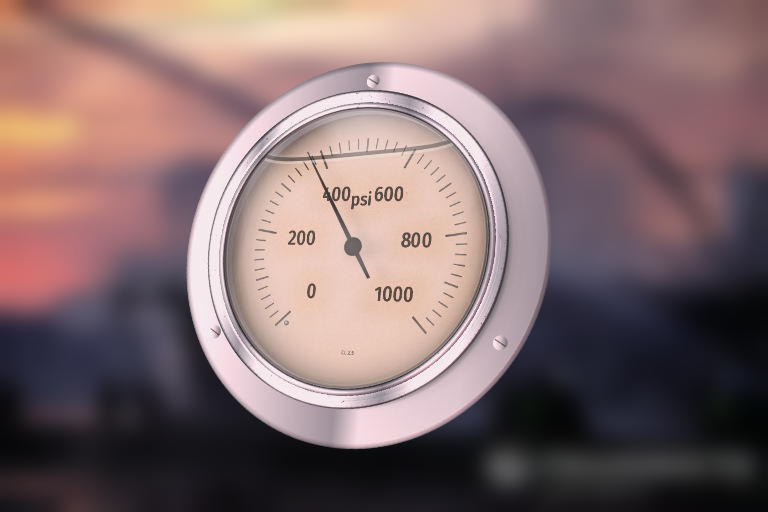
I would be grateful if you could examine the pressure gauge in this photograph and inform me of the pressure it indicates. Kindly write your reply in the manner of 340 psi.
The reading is 380 psi
